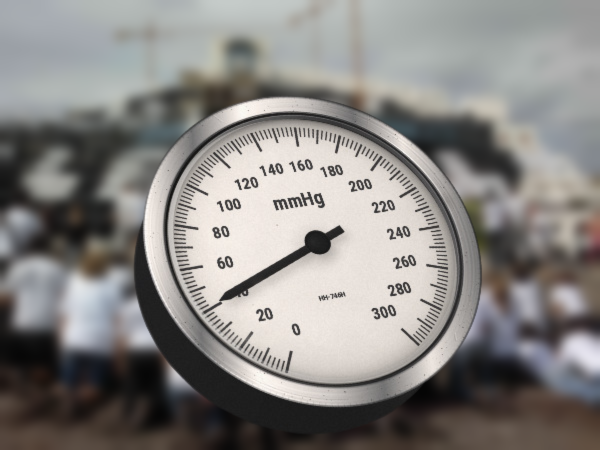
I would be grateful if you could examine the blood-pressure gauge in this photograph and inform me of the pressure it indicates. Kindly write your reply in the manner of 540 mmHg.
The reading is 40 mmHg
